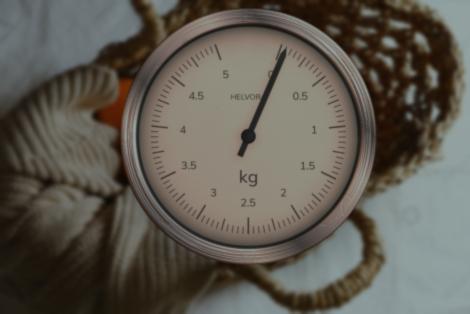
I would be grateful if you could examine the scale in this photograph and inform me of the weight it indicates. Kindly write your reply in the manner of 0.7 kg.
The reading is 0.05 kg
